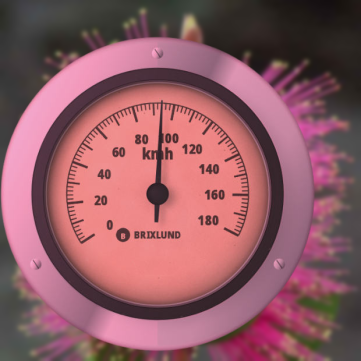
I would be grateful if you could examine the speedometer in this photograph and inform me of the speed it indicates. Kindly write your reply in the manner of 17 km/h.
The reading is 94 km/h
